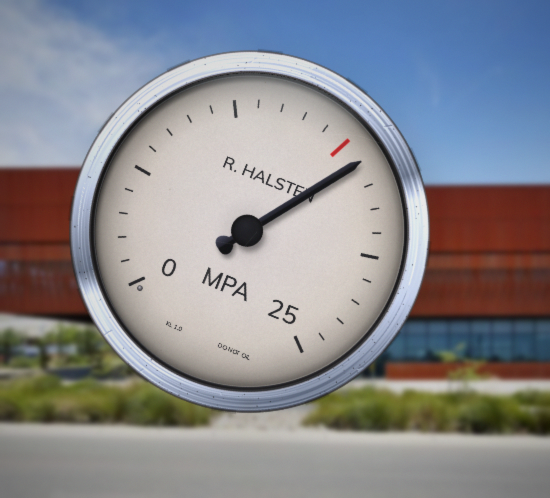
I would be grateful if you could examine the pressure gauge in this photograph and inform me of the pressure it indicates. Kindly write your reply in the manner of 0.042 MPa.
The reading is 16 MPa
